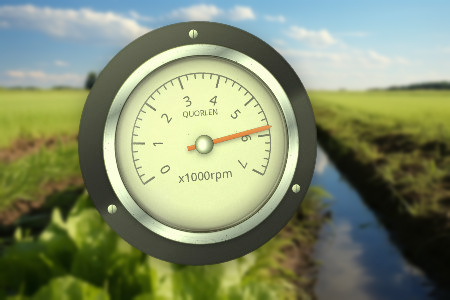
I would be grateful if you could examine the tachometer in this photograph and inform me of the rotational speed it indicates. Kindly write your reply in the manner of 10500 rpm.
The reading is 5800 rpm
